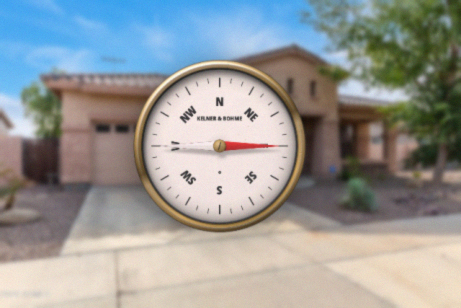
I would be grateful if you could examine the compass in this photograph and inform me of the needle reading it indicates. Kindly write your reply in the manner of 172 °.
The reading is 90 °
